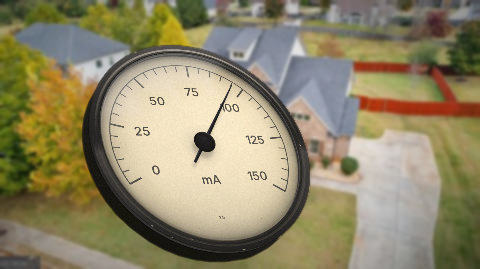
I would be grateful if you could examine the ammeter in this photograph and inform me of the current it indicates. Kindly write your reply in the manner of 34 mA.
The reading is 95 mA
